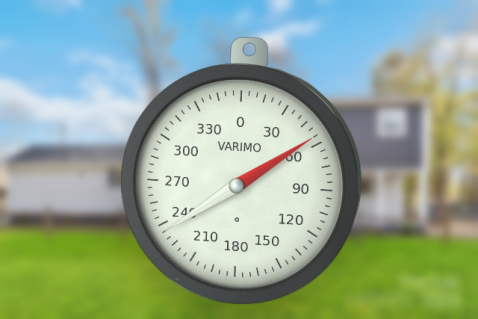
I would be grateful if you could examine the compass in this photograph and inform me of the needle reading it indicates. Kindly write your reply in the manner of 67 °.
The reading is 55 °
